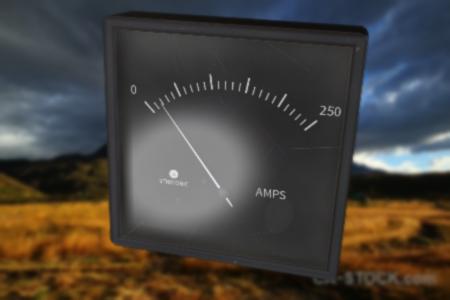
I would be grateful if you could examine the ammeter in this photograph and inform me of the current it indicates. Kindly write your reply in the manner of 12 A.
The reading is 20 A
